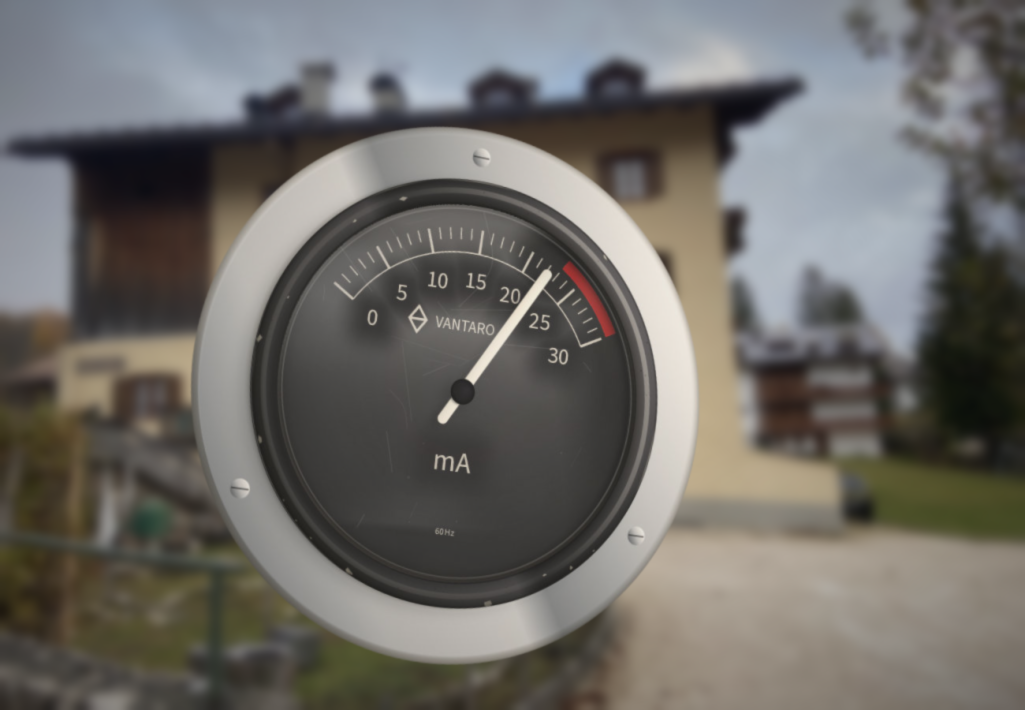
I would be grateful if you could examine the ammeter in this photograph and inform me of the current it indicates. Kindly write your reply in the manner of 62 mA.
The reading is 22 mA
